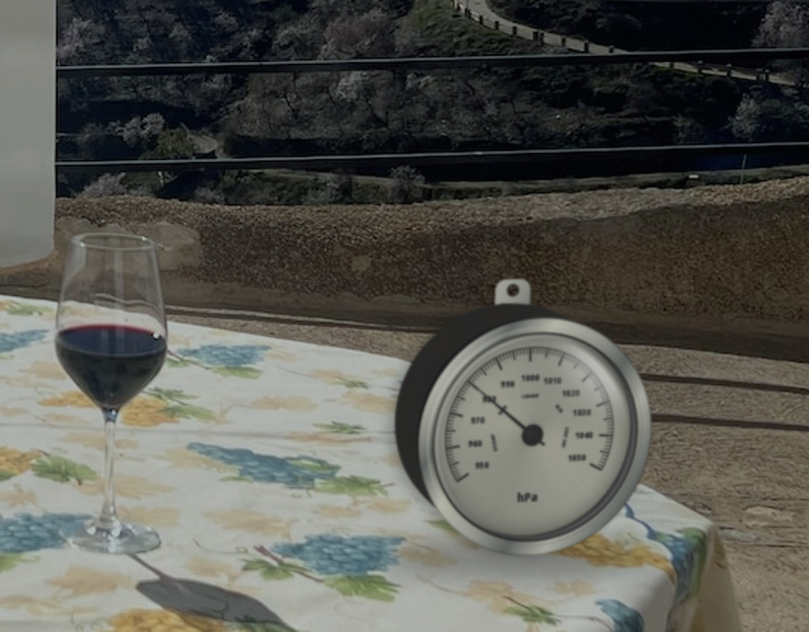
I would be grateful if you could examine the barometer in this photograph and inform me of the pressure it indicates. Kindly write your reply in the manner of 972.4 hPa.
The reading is 980 hPa
